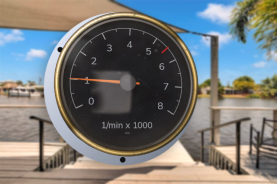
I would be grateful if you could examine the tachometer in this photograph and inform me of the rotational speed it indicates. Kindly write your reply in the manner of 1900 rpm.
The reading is 1000 rpm
